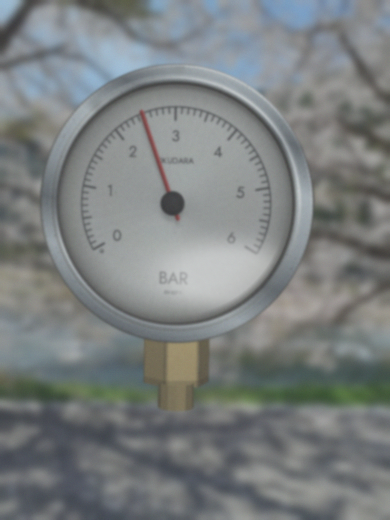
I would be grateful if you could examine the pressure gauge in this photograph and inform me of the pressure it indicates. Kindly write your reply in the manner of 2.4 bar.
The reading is 2.5 bar
